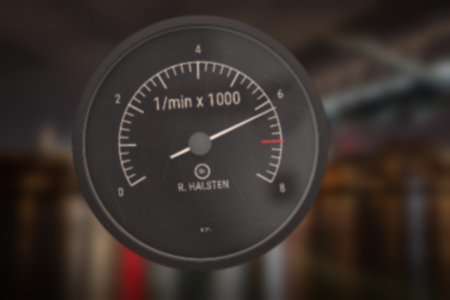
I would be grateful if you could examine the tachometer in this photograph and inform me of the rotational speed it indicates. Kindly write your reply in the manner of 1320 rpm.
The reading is 6200 rpm
